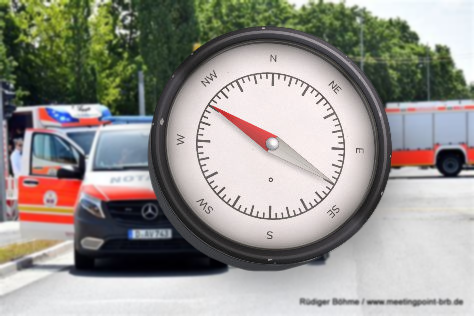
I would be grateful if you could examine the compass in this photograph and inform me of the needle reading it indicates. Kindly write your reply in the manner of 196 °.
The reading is 300 °
